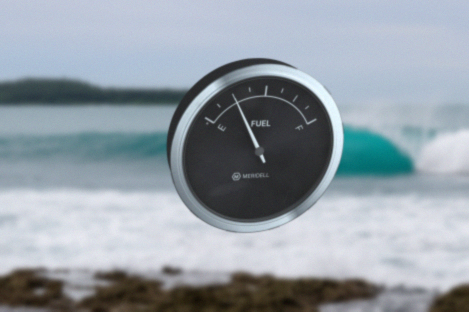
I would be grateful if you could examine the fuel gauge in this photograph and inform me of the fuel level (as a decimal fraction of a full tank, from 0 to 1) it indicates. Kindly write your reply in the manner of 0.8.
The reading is 0.25
